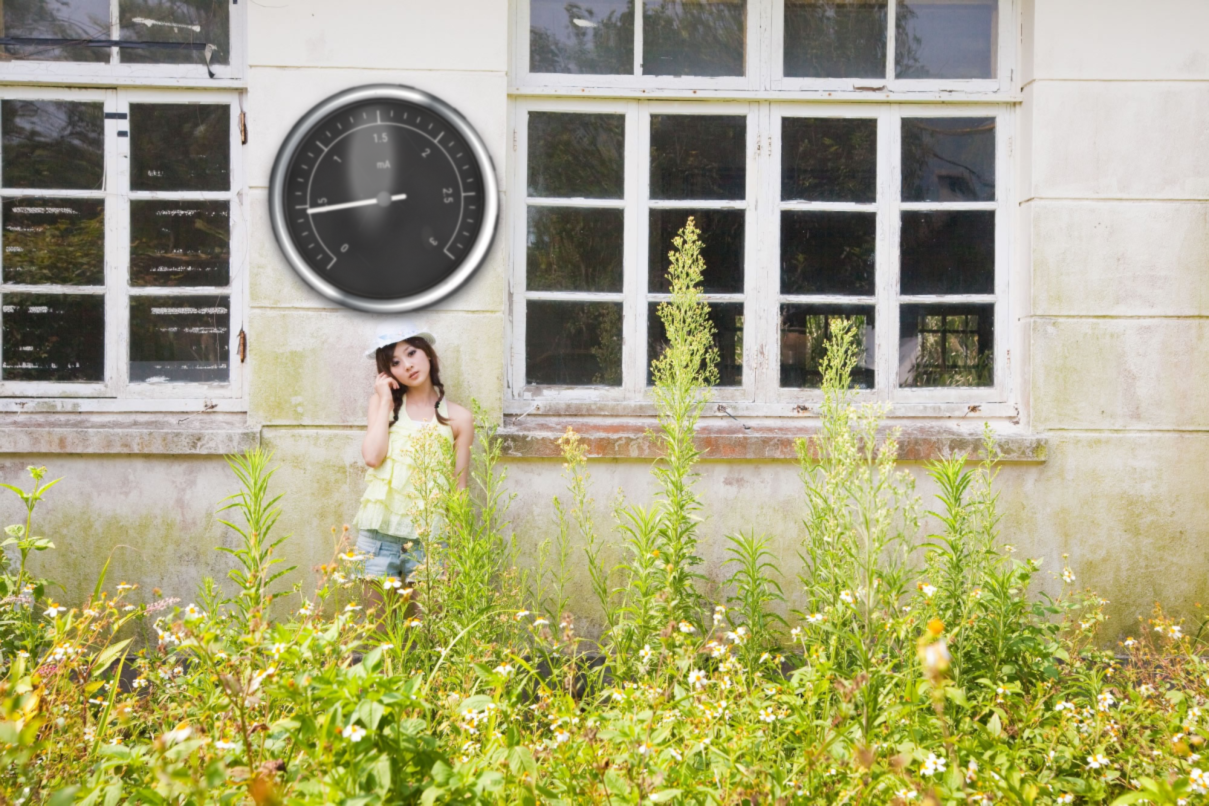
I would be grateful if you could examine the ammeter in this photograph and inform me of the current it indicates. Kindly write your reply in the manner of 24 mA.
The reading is 0.45 mA
